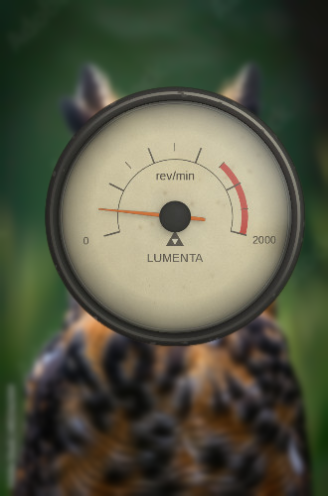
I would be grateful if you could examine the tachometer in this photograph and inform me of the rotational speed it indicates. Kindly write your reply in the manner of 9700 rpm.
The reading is 200 rpm
